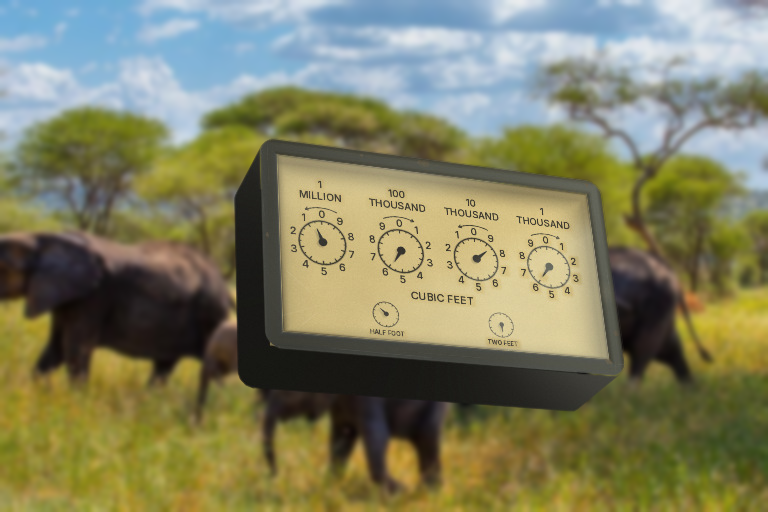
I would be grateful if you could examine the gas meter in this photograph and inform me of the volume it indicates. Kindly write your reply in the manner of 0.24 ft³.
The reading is 58600 ft³
